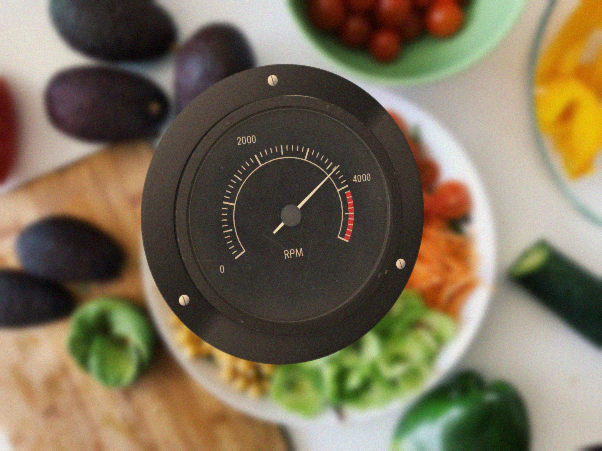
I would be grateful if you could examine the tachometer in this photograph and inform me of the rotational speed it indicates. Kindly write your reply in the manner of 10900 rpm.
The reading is 3600 rpm
